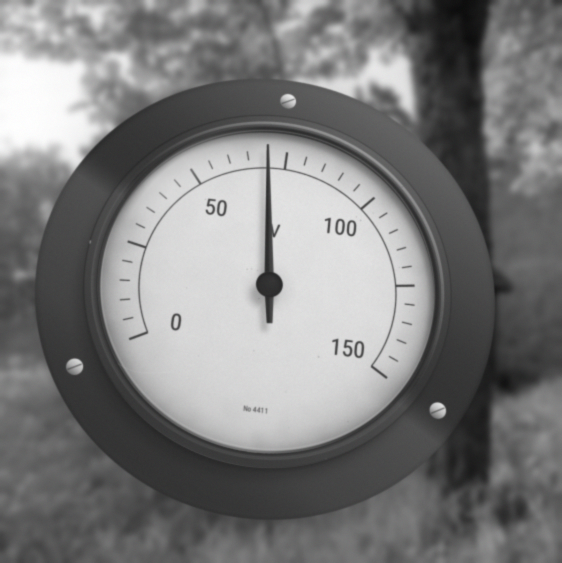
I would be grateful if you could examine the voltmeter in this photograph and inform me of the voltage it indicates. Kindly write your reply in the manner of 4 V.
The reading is 70 V
